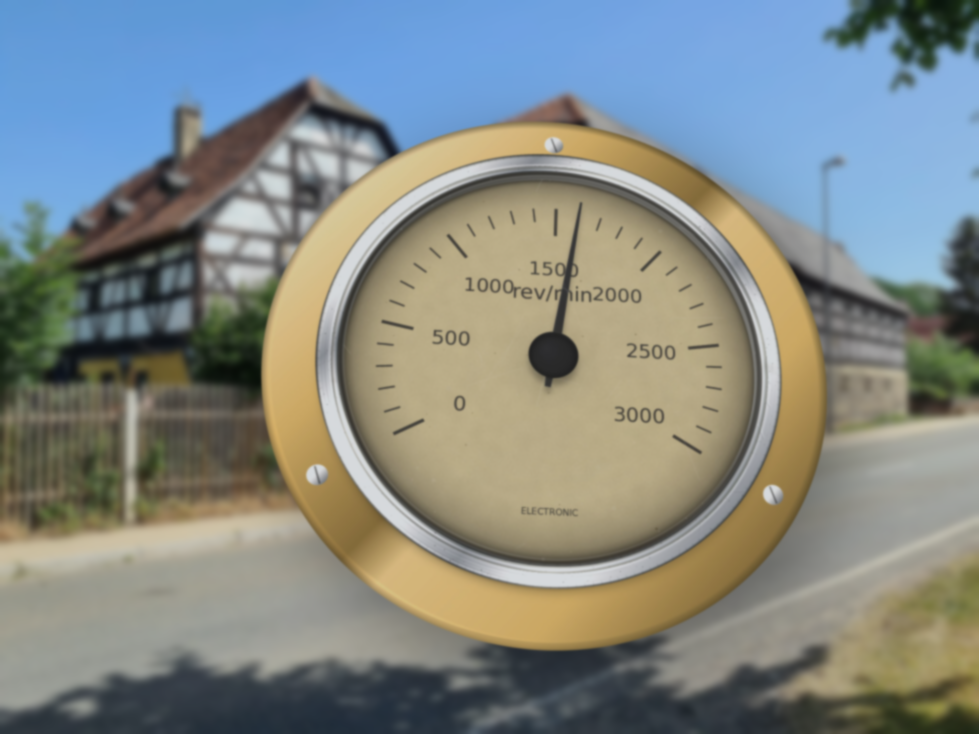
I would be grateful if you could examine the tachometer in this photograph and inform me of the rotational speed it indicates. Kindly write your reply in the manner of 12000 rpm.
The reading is 1600 rpm
